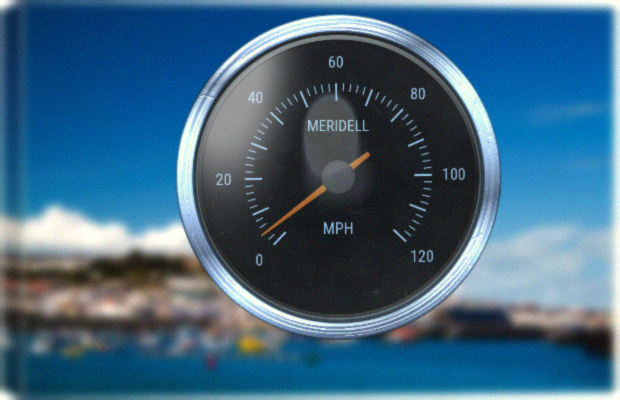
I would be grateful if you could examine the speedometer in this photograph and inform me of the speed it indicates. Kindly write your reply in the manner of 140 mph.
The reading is 4 mph
